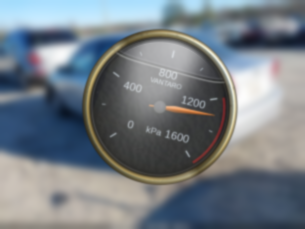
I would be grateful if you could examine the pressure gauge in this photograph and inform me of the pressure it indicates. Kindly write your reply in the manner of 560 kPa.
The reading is 1300 kPa
